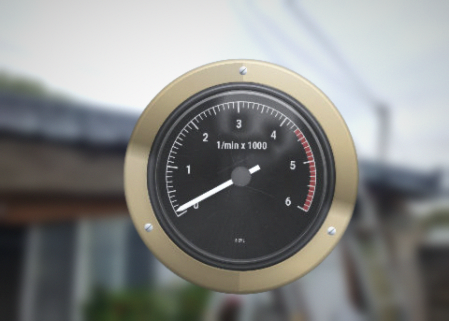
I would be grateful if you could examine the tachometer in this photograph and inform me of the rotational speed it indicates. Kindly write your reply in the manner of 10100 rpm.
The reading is 100 rpm
